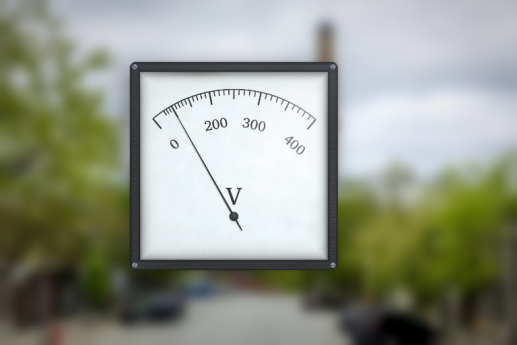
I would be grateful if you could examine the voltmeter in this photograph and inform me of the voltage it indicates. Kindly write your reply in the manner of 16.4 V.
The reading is 100 V
